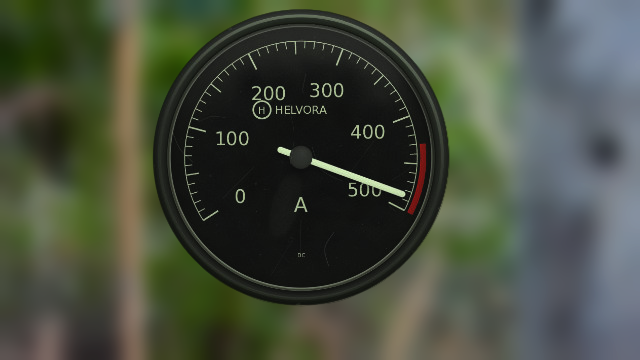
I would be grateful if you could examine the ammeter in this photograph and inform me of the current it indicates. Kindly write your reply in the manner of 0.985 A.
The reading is 485 A
